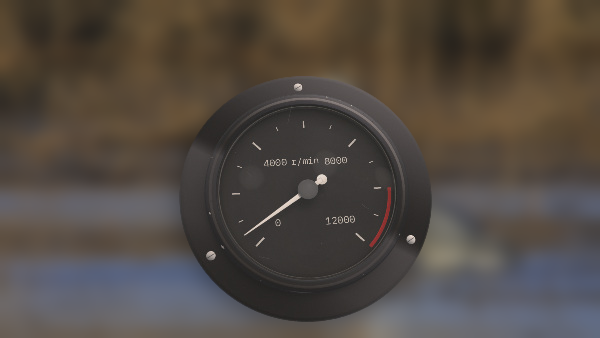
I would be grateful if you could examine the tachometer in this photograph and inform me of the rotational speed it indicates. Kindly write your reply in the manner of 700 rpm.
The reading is 500 rpm
